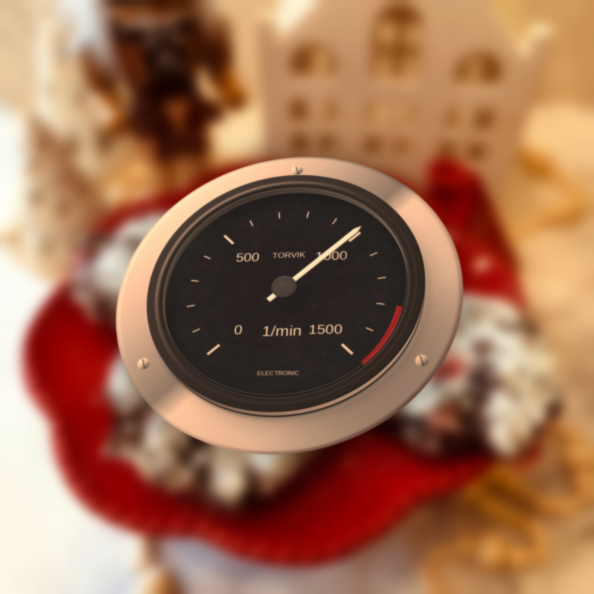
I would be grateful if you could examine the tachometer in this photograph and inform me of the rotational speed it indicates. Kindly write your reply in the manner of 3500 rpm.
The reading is 1000 rpm
